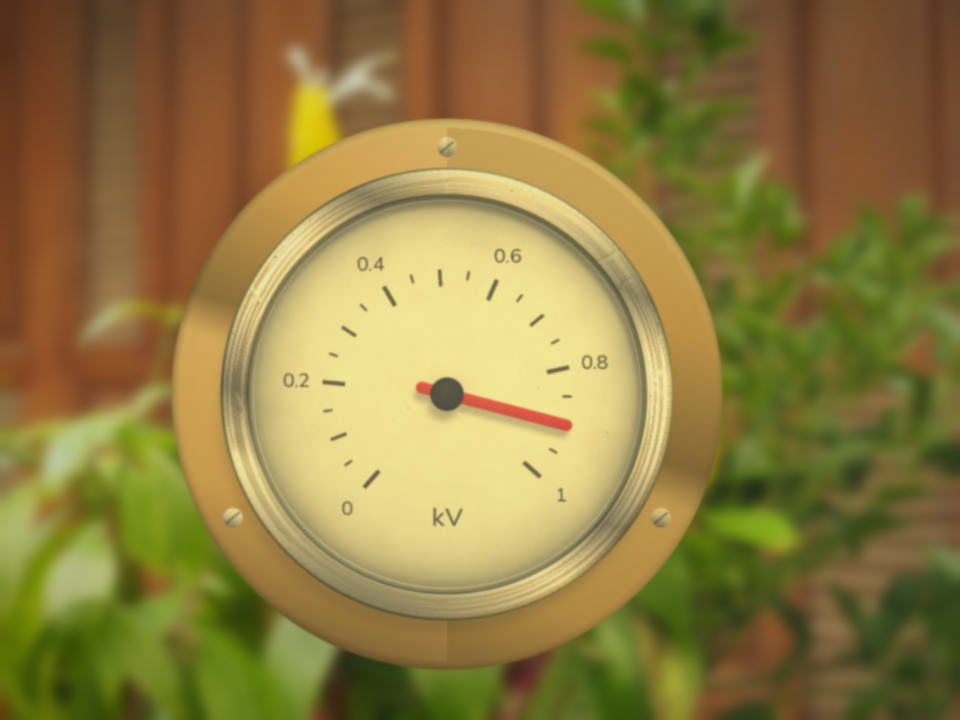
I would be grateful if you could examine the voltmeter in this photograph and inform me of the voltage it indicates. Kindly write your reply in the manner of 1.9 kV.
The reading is 0.9 kV
